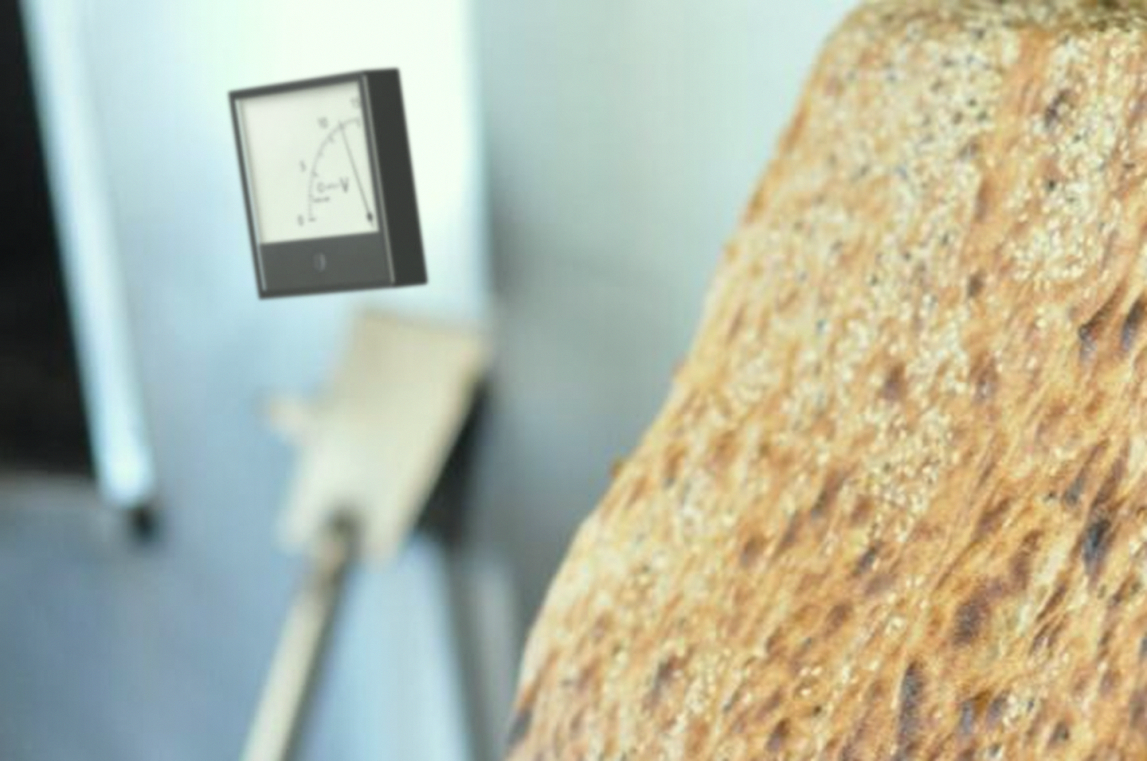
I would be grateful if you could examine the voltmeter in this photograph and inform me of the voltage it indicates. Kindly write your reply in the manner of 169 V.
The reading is 12.5 V
